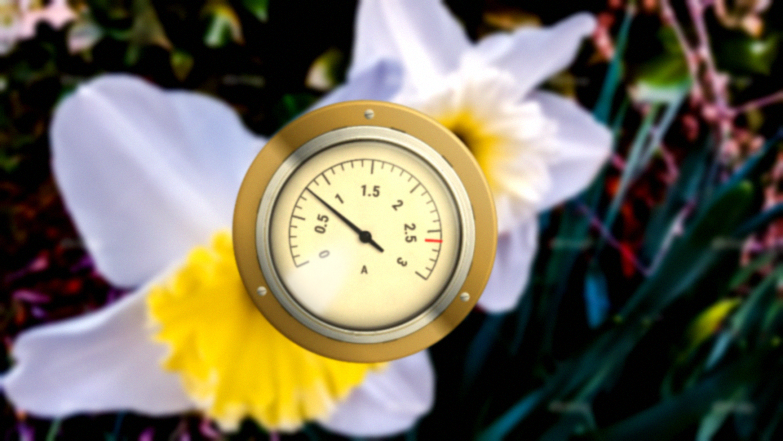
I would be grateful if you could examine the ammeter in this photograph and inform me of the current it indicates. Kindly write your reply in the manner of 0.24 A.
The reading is 0.8 A
